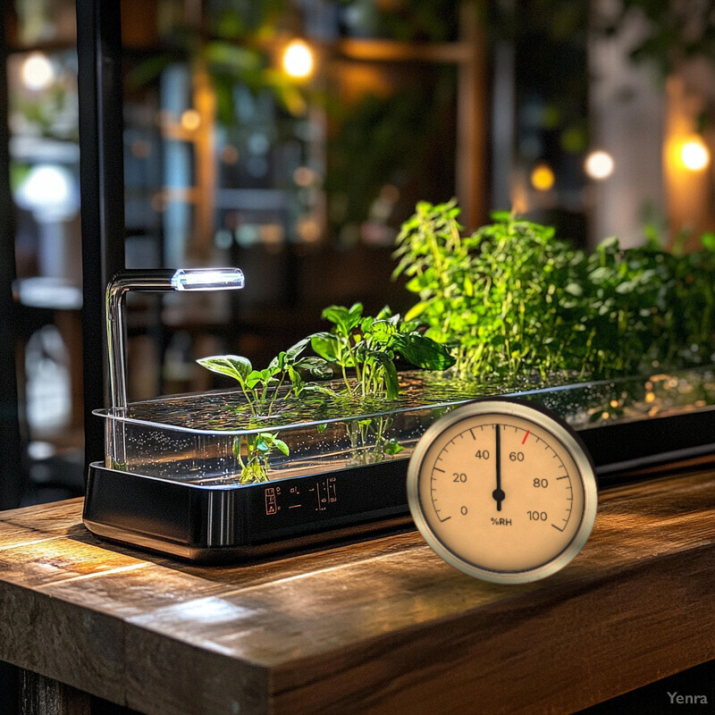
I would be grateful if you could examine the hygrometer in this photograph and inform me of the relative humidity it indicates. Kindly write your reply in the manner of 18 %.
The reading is 50 %
